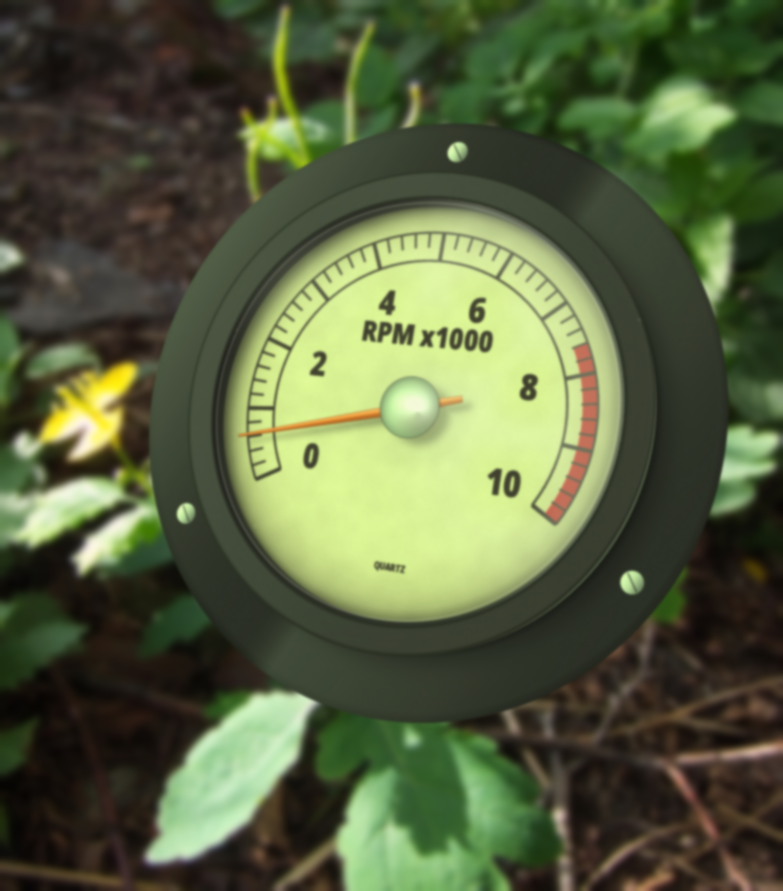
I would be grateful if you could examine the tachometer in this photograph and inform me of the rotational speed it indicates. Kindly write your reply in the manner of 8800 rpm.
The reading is 600 rpm
